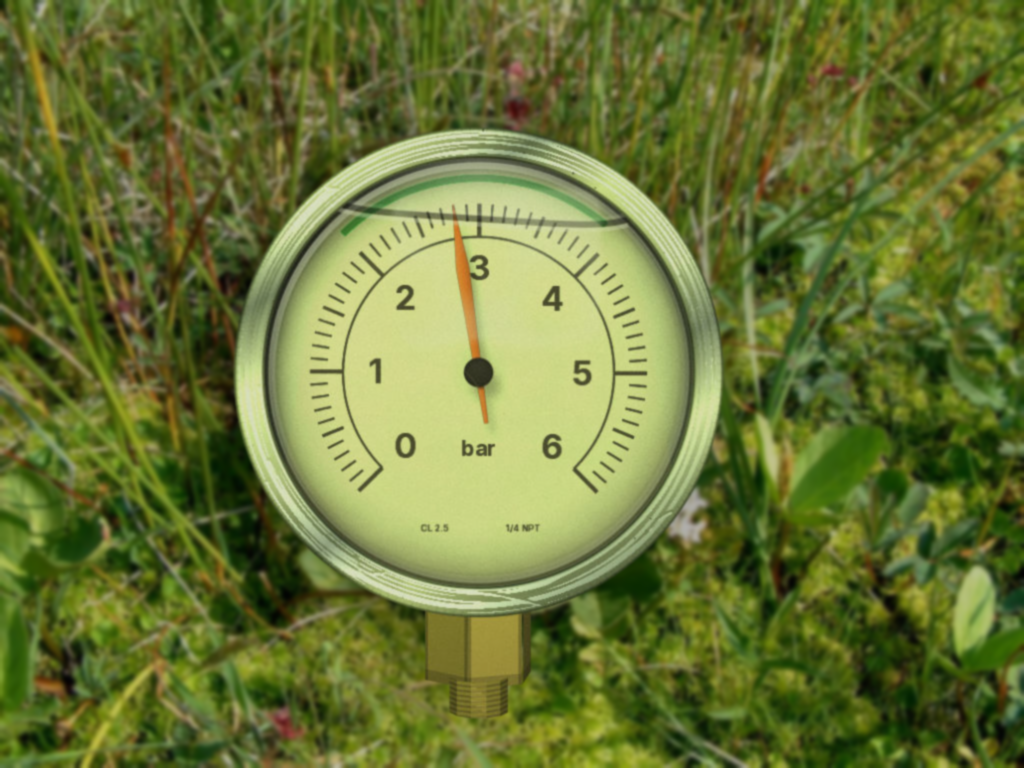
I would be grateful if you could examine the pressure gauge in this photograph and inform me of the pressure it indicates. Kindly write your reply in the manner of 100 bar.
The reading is 2.8 bar
